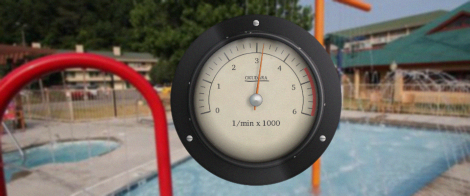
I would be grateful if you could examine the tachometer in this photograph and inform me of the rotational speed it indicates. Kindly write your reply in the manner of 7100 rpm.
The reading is 3200 rpm
